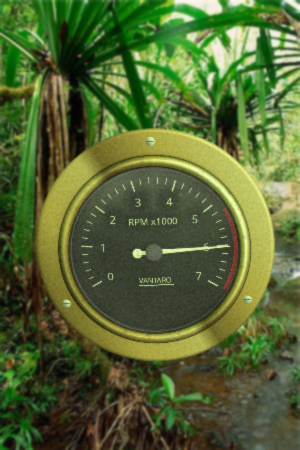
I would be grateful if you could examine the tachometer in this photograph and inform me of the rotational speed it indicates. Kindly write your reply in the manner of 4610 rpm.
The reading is 6000 rpm
